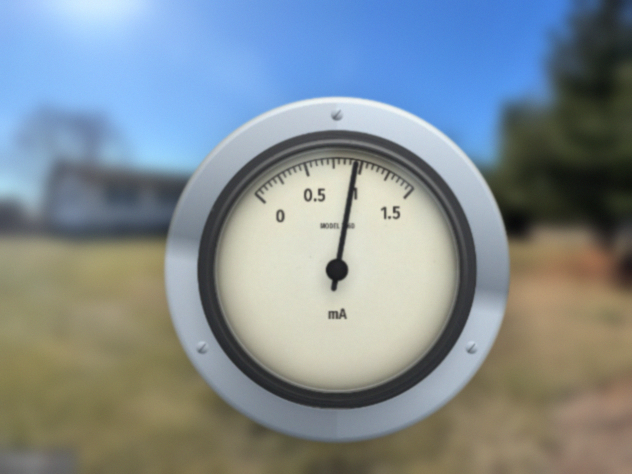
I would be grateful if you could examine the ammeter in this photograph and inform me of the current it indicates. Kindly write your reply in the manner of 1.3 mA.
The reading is 0.95 mA
